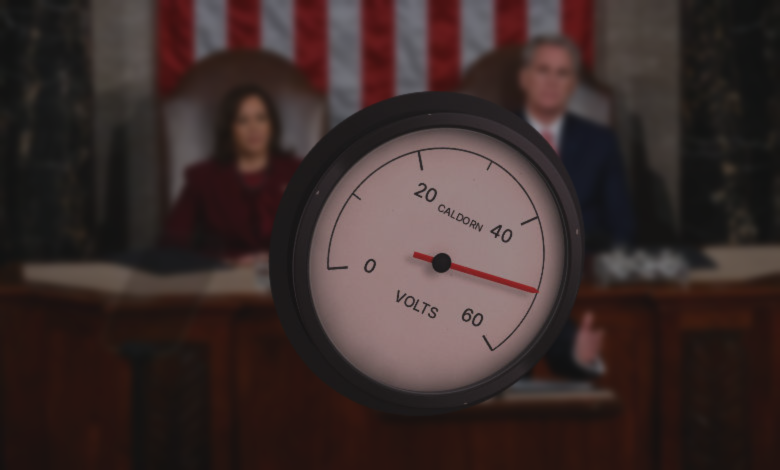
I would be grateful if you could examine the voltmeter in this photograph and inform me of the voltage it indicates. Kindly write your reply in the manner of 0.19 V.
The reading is 50 V
